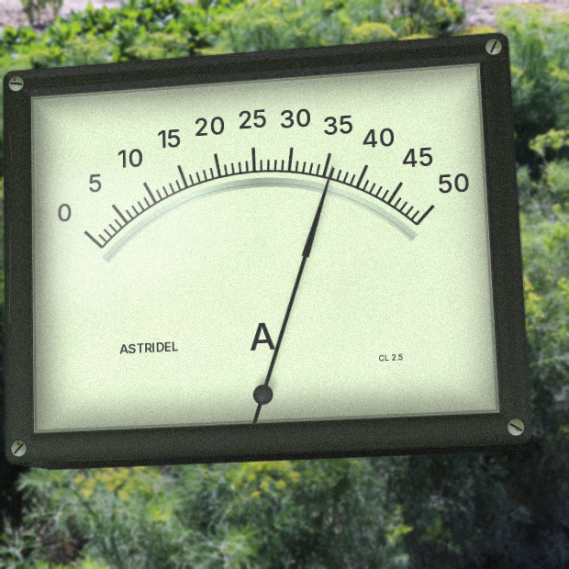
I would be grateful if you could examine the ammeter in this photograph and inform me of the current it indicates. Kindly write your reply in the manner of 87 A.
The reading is 36 A
